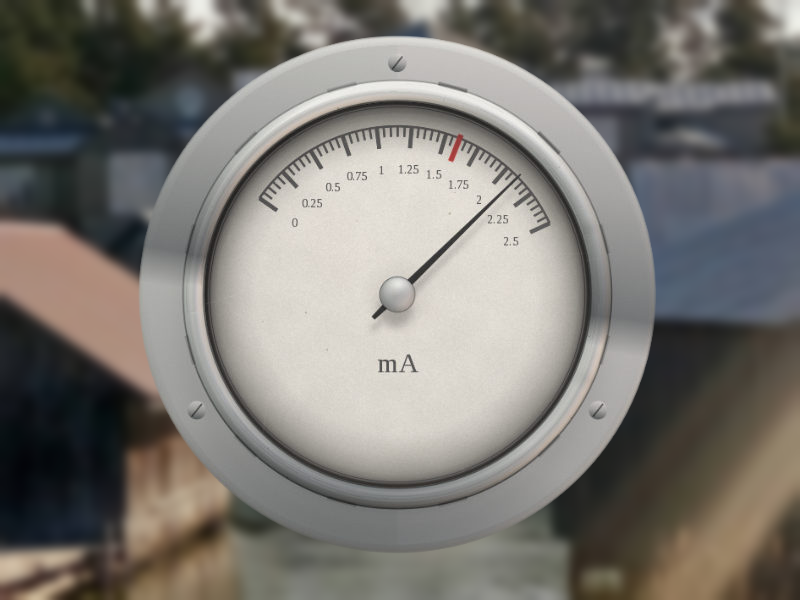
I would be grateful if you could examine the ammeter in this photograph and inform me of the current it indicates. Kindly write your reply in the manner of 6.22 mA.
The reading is 2.1 mA
